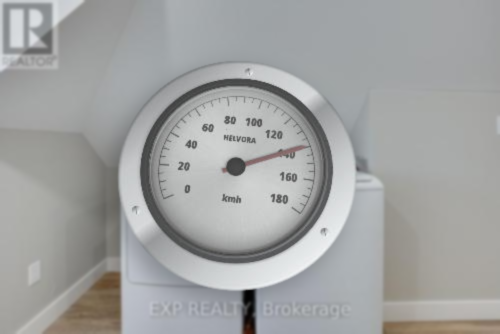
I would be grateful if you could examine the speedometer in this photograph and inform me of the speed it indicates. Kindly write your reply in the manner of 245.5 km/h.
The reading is 140 km/h
